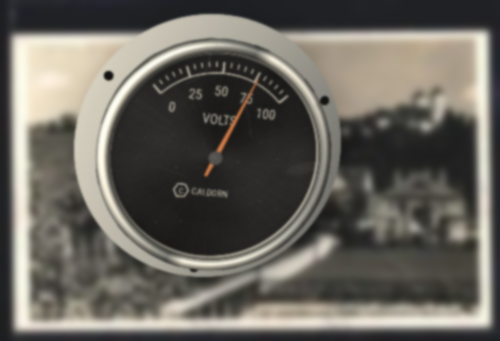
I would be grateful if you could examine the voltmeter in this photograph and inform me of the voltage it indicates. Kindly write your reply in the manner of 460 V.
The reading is 75 V
